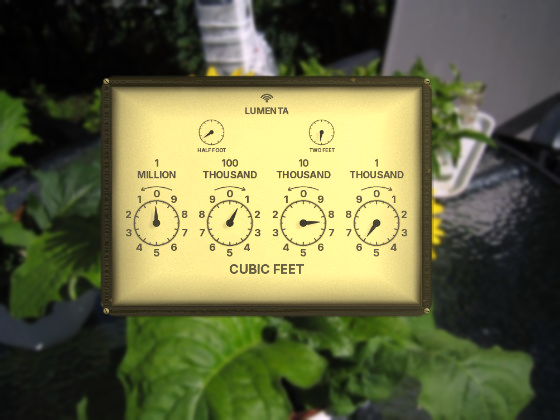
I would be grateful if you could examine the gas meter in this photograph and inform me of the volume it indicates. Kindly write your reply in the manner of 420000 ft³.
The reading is 7600 ft³
